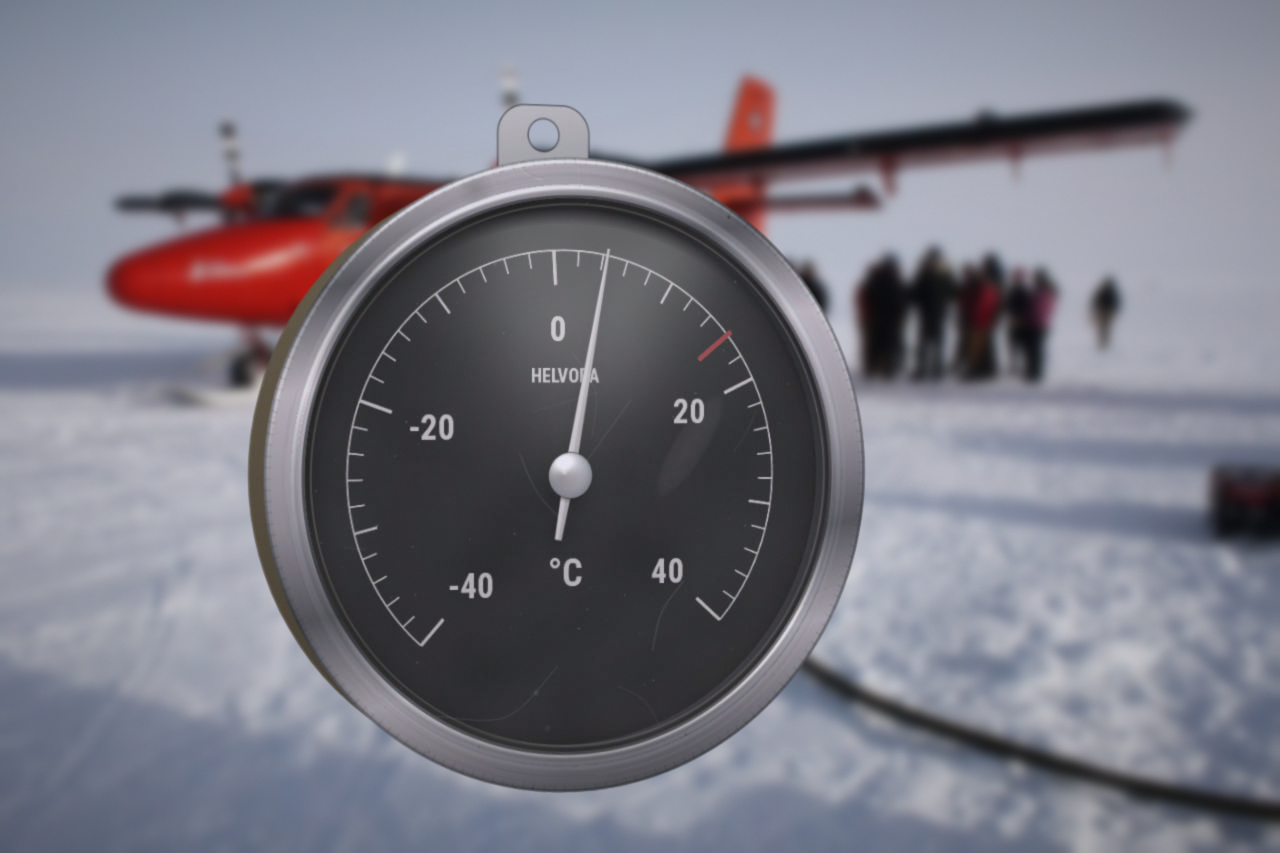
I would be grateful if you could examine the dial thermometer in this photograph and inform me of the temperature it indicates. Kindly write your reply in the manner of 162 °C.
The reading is 4 °C
